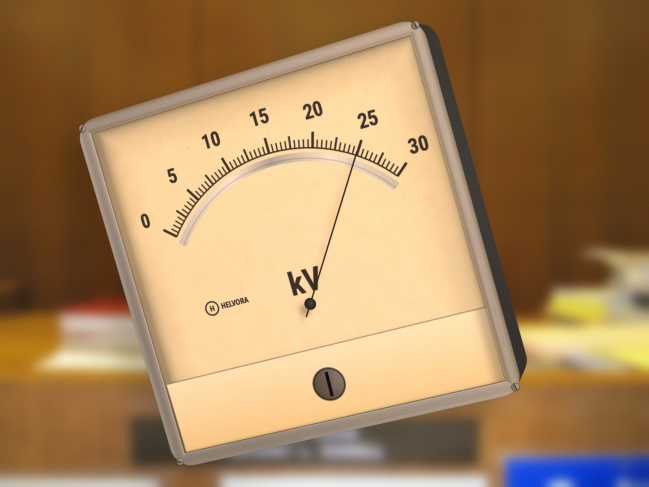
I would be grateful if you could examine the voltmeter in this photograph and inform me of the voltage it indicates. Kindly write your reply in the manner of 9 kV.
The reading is 25 kV
